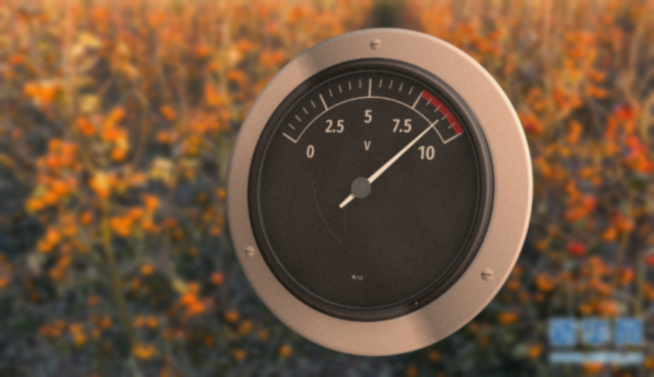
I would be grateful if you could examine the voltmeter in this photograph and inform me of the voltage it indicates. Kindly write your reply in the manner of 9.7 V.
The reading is 9 V
